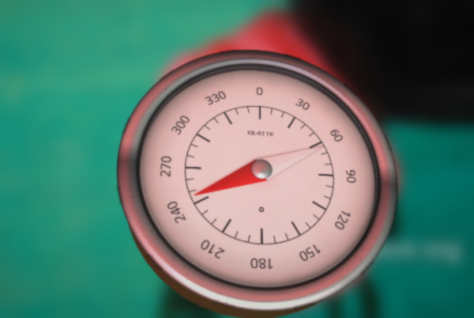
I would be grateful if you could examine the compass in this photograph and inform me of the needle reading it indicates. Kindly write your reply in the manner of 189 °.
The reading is 245 °
